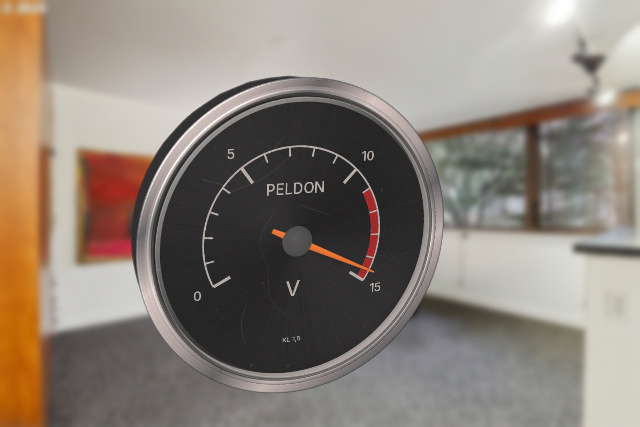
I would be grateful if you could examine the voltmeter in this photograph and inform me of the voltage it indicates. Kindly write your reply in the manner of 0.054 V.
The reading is 14.5 V
